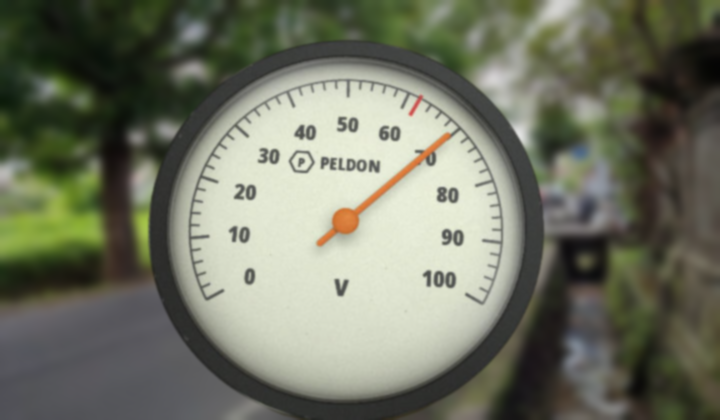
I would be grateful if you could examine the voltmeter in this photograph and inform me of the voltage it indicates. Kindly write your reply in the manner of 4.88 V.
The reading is 70 V
